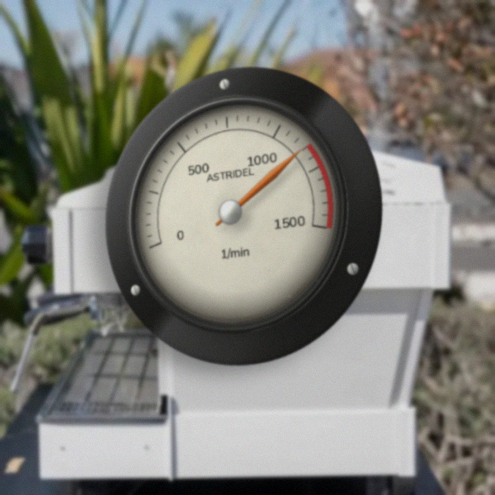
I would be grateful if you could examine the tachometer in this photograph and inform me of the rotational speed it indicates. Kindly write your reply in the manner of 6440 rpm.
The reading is 1150 rpm
